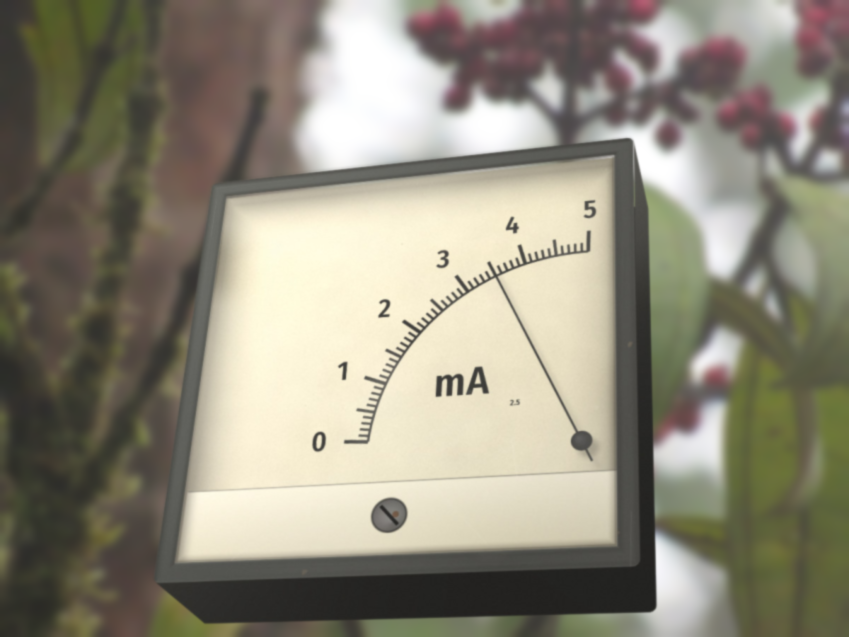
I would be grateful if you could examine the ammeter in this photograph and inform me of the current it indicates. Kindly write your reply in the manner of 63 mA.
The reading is 3.5 mA
